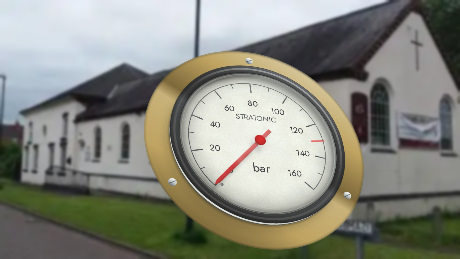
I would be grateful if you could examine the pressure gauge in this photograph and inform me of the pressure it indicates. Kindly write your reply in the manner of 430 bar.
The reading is 0 bar
